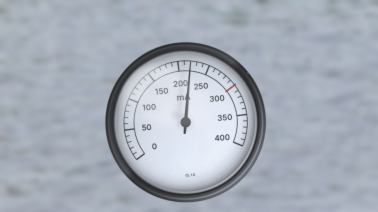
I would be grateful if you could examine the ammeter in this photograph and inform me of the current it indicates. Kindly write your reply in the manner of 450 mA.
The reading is 220 mA
